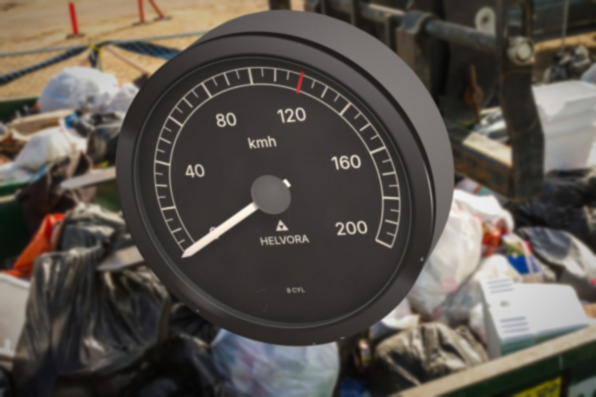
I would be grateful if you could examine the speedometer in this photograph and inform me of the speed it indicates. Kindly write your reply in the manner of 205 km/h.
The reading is 0 km/h
